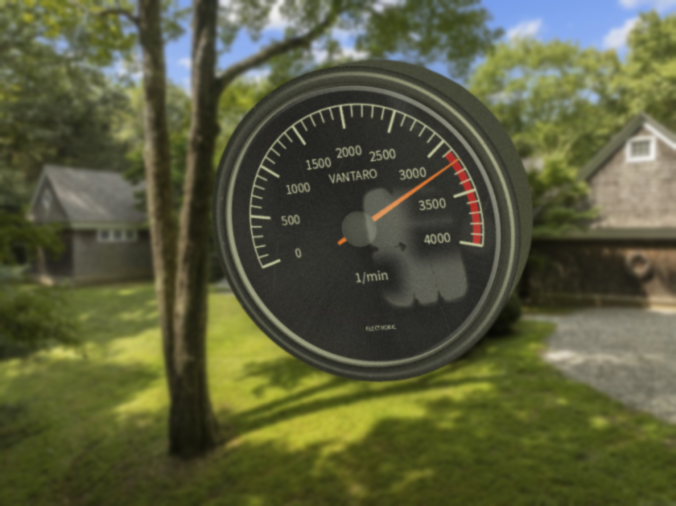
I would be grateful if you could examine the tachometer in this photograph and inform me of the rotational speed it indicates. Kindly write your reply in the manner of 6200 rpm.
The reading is 3200 rpm
